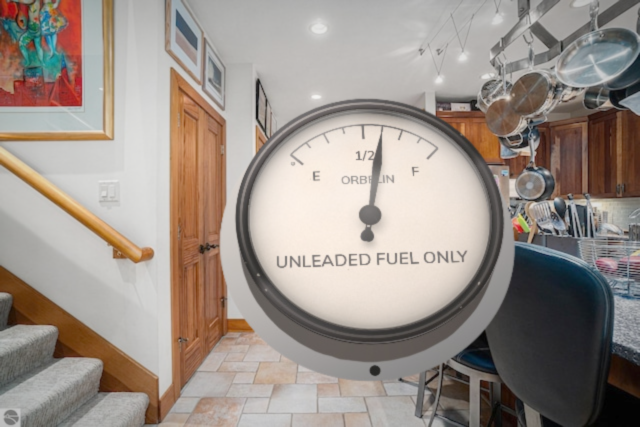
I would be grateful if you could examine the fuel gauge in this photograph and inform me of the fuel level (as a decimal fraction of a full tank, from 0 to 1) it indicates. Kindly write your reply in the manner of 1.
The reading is 0.625
